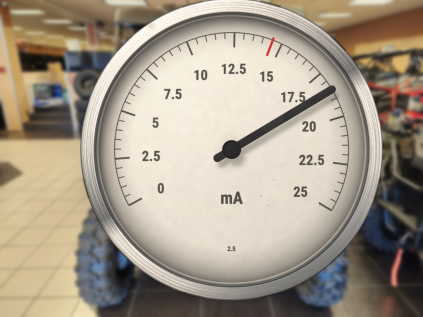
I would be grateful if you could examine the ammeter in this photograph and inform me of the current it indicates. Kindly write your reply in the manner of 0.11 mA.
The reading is 18.5 mA
